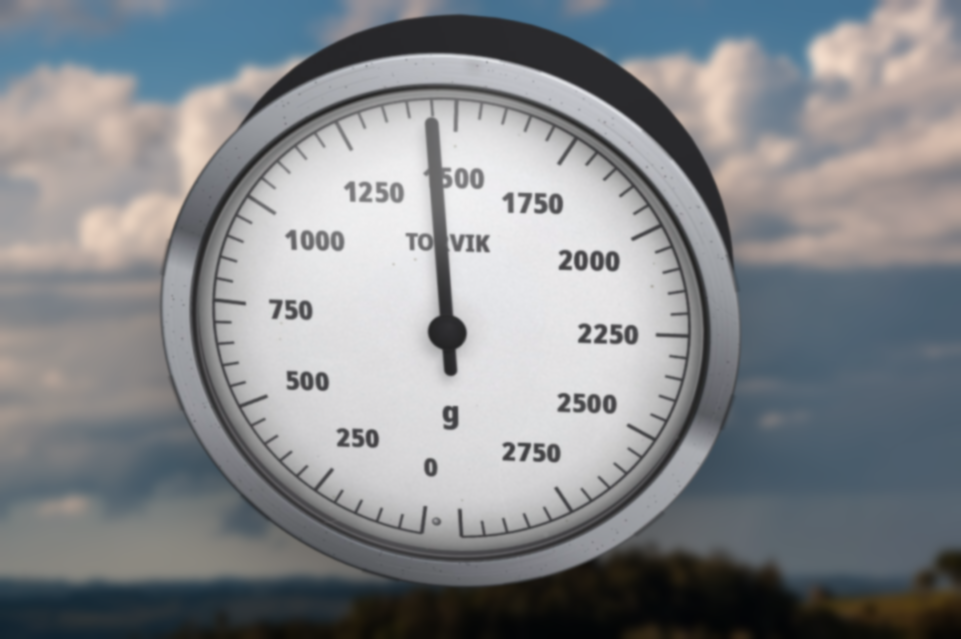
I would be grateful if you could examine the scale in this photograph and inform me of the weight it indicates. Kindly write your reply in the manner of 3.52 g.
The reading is 1450 g
